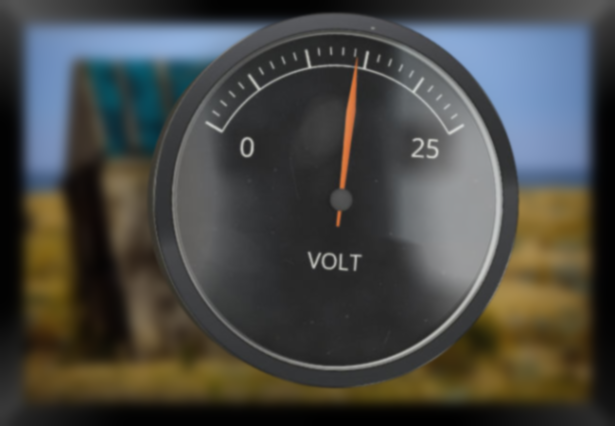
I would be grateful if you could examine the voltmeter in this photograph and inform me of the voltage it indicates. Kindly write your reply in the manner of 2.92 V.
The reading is 14 V
